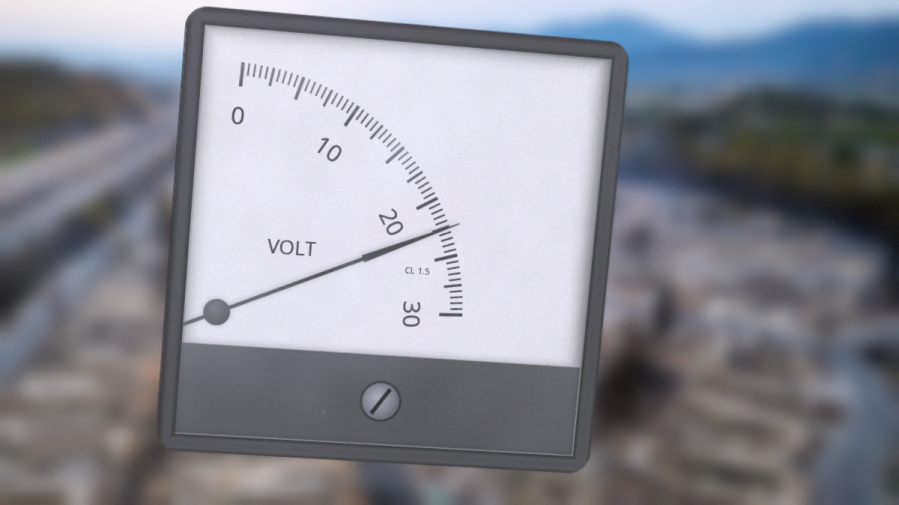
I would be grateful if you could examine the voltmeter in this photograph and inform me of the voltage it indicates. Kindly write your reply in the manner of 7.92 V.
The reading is 22.5 V
